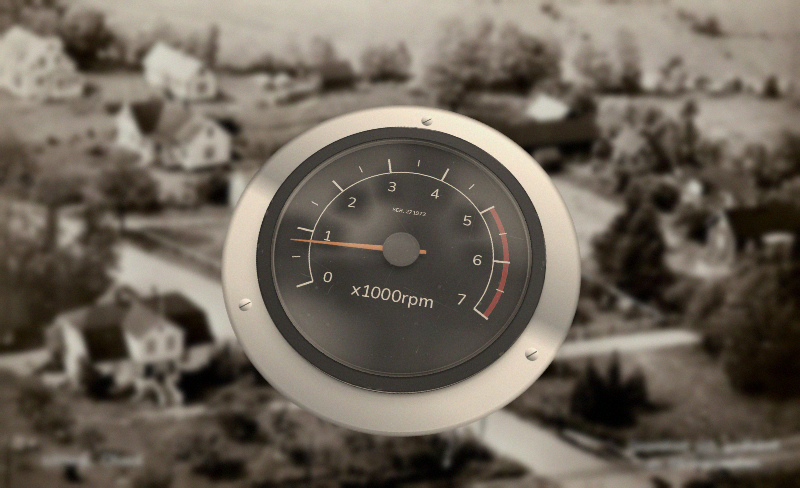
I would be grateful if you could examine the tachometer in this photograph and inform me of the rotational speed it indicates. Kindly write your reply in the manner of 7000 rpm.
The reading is 750 rpm
